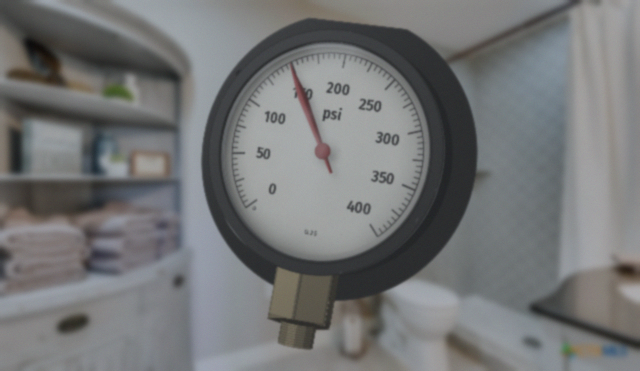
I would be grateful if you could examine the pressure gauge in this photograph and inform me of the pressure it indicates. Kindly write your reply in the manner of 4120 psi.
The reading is 150 psi
